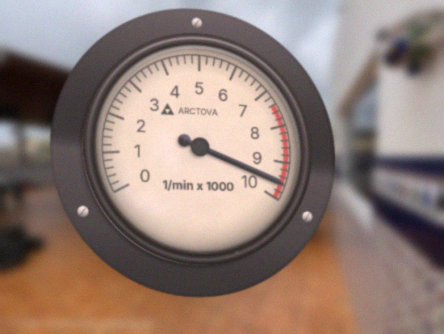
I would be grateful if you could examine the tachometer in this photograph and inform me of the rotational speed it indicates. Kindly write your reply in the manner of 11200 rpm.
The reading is 9600 rpm
